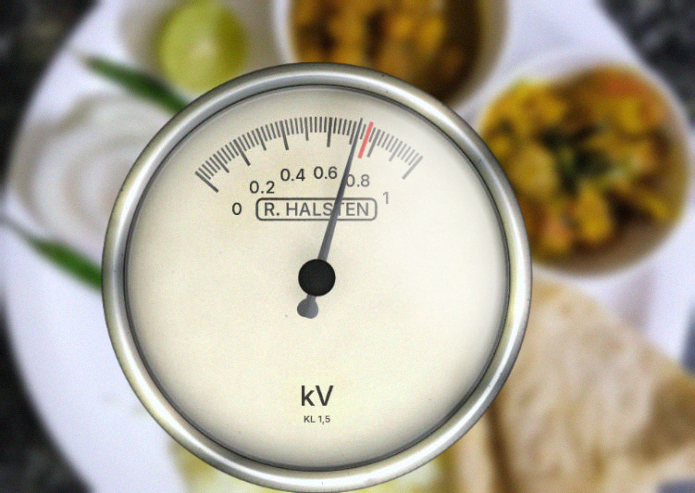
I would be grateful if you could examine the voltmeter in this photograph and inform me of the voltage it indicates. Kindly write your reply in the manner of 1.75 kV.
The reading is 0.72 kV
